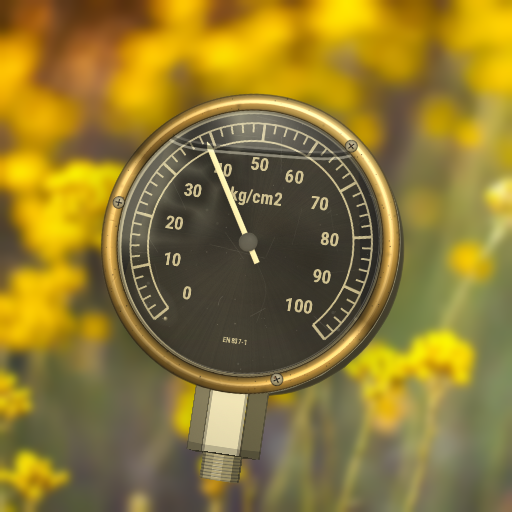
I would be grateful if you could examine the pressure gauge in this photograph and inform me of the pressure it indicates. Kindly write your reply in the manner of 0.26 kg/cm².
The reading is 39 kg/cm²
